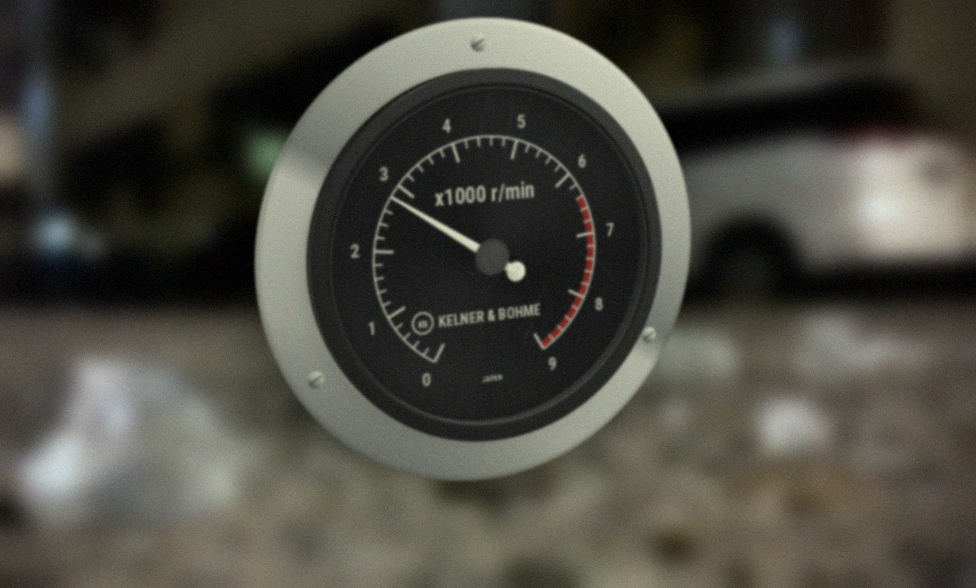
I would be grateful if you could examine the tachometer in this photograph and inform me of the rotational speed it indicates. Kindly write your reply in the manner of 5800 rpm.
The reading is 2800 rpm
